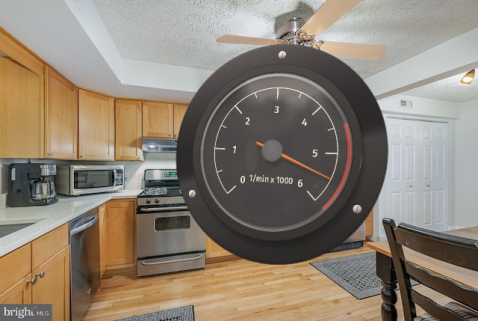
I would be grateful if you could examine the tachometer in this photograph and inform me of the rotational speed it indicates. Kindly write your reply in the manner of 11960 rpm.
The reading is 5500 rpm
